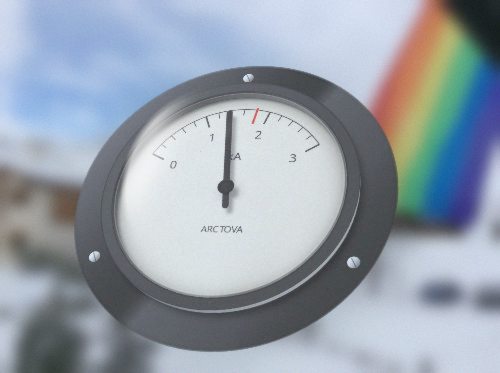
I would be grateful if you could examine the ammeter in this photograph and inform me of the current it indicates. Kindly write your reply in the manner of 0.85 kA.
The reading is 1.4 kA
